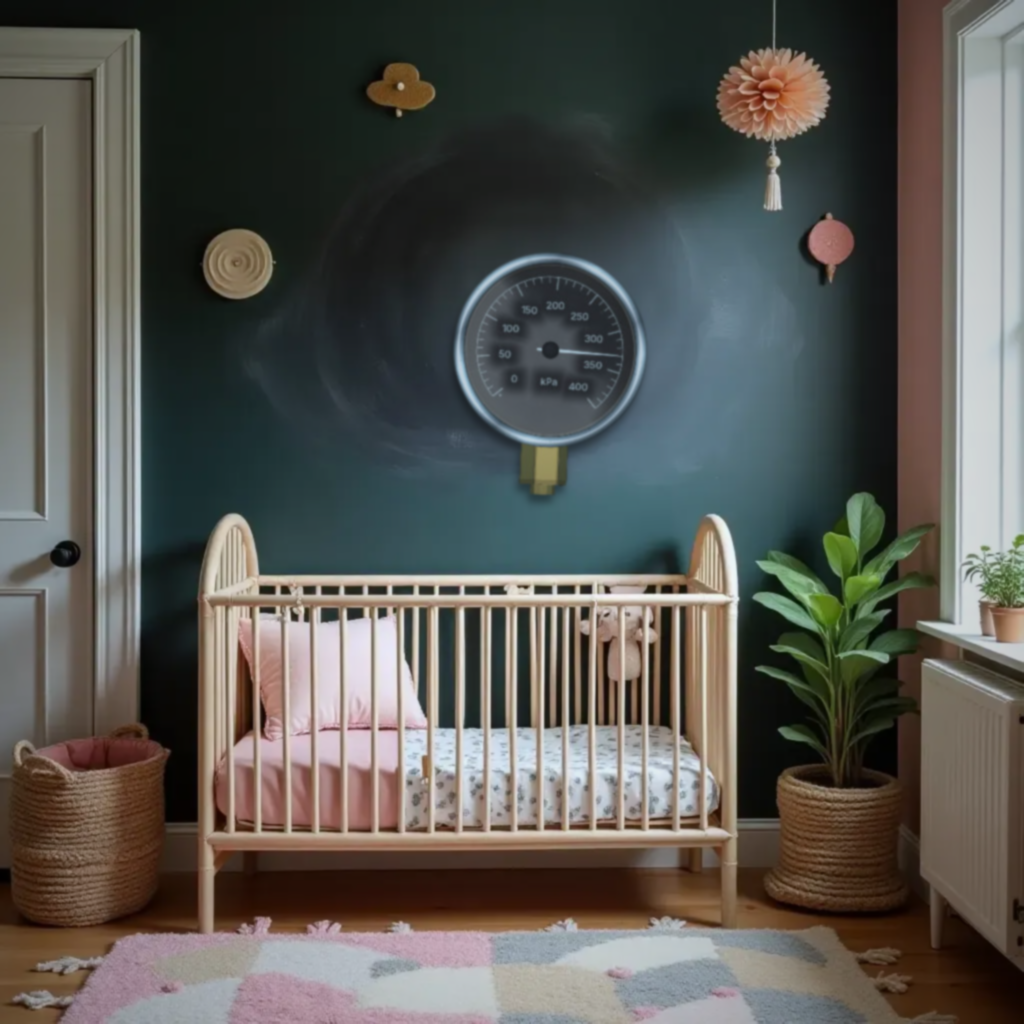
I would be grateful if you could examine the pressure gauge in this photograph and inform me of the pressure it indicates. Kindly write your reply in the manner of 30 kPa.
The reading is 330 kPa
